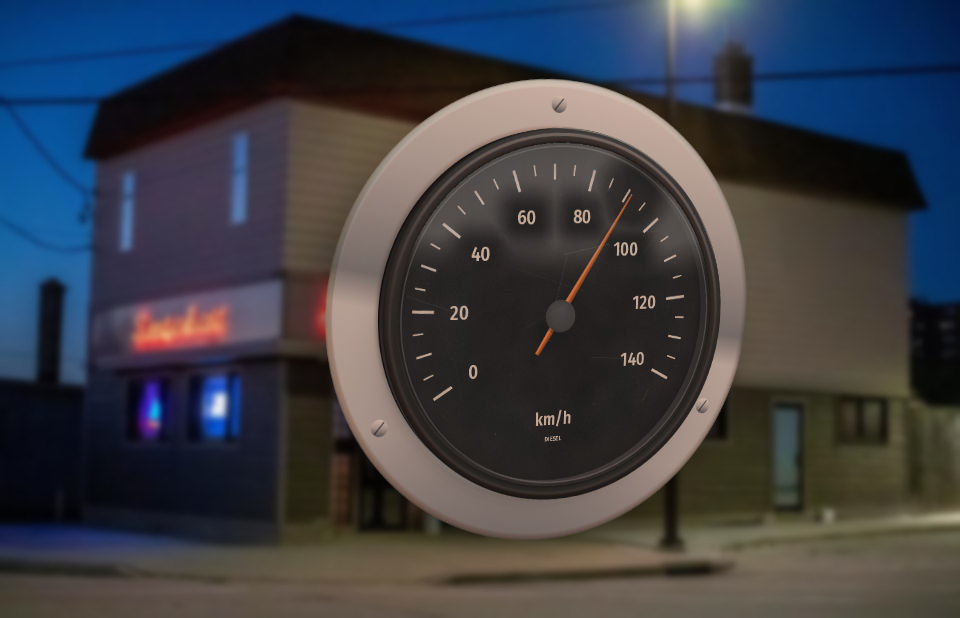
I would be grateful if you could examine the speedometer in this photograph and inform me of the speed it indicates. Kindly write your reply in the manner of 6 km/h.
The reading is 90 km/h
